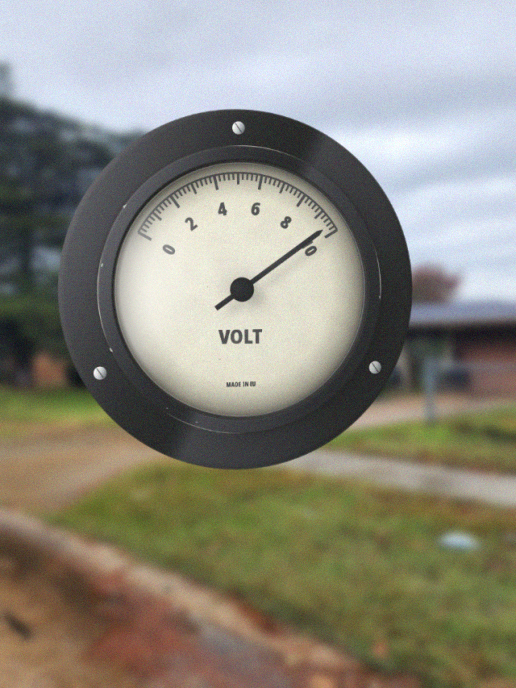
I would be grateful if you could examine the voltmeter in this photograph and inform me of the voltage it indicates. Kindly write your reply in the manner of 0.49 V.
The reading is 9.6 V
